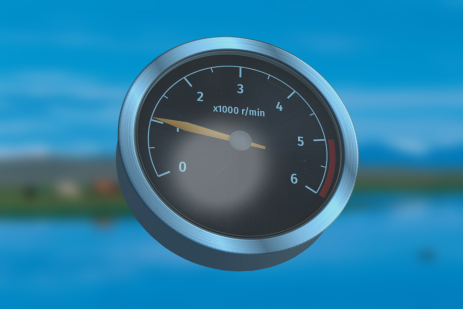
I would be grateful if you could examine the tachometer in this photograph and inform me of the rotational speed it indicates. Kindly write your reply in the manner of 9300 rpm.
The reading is 1000 rpm
